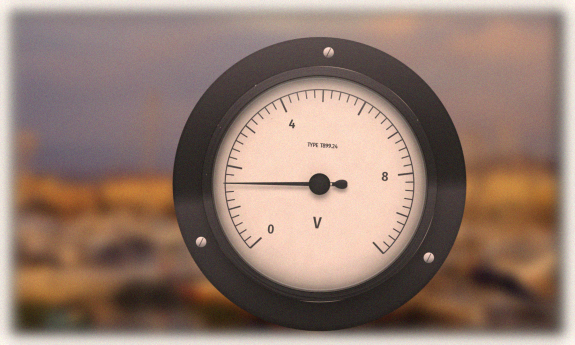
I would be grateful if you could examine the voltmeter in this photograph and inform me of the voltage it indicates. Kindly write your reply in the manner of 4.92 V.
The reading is 1.6 V
